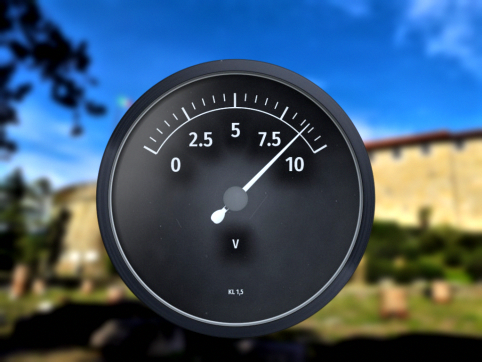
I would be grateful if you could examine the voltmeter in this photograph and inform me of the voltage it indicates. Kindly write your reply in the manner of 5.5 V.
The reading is 8.75 V
